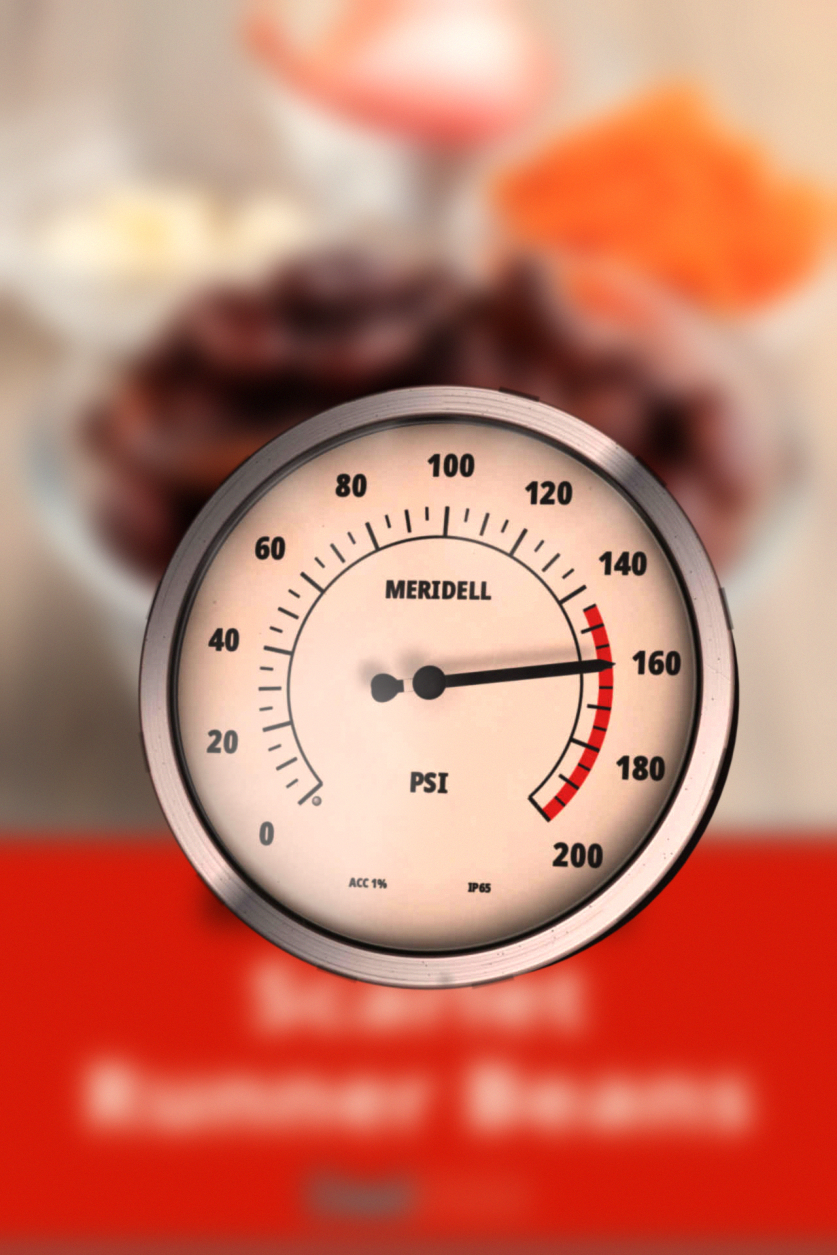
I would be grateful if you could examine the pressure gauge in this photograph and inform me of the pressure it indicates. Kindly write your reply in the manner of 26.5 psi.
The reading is 160 psi
